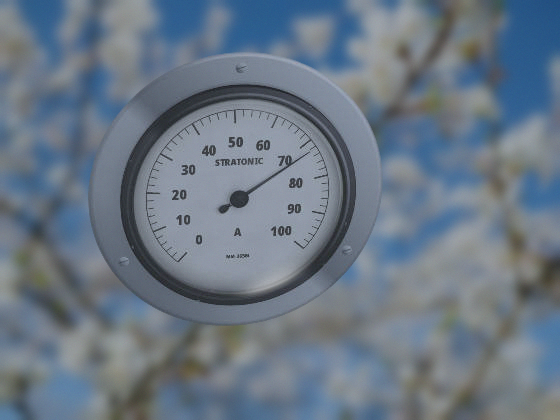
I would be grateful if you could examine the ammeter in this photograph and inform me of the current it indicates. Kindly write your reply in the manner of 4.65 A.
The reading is 72 A
